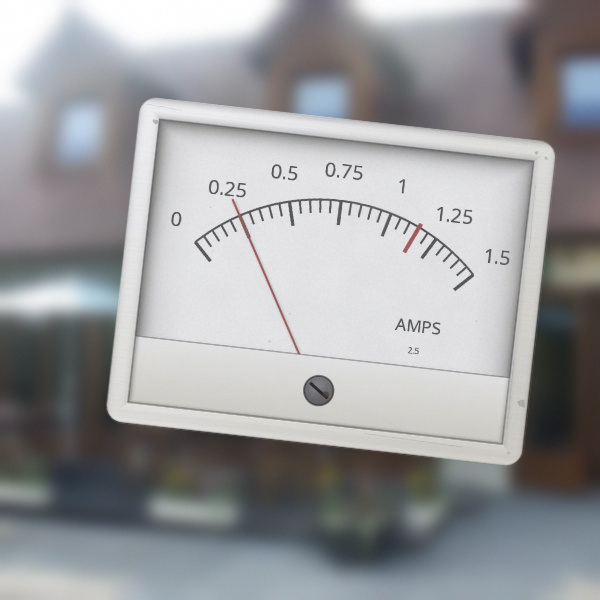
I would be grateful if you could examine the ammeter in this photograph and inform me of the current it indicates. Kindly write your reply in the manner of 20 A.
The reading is 0.25 A
